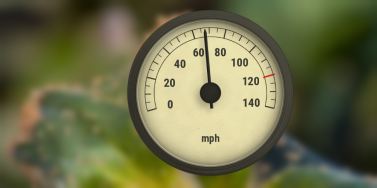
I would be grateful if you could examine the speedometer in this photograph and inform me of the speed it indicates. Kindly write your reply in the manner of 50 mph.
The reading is 67.5 mph
